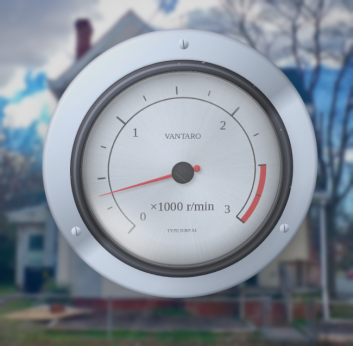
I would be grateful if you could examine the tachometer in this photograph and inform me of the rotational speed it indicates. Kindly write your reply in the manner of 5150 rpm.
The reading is 375 rpm
